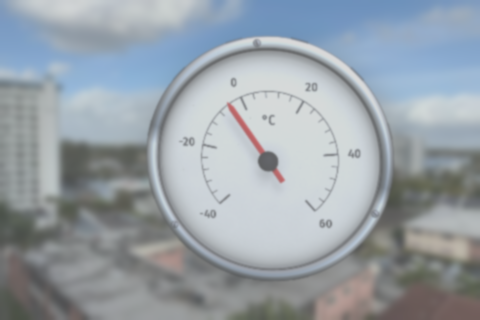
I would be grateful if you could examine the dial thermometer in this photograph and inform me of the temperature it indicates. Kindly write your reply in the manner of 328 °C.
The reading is -4 °C
